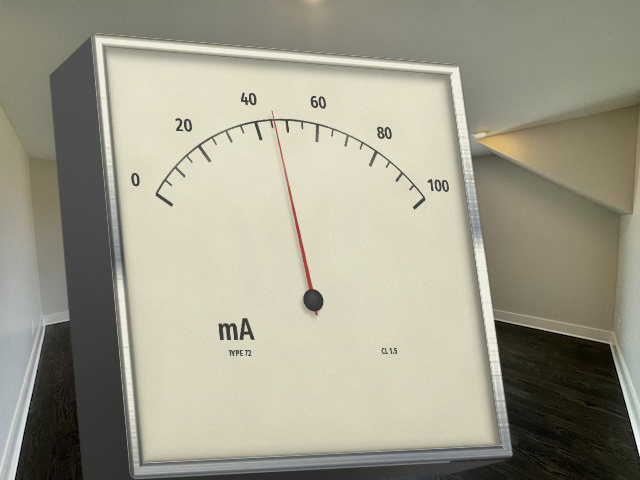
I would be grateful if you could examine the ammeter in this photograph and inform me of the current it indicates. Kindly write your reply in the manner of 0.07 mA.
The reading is 45 mA
